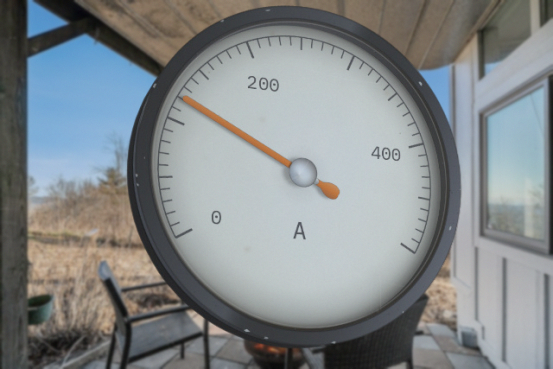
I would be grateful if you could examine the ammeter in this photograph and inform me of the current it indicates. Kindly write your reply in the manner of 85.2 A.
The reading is 120 A
